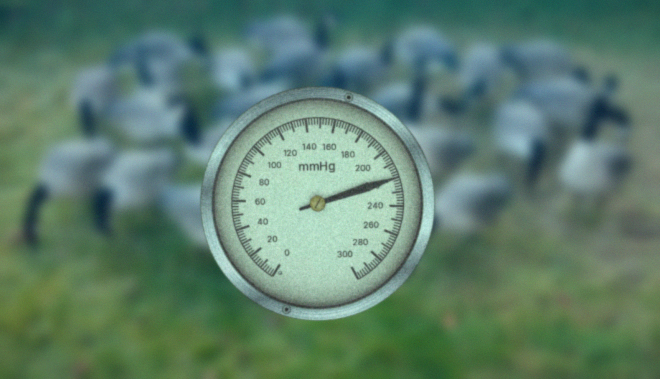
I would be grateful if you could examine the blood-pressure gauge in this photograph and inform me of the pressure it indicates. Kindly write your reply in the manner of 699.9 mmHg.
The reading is 220 mmHg
